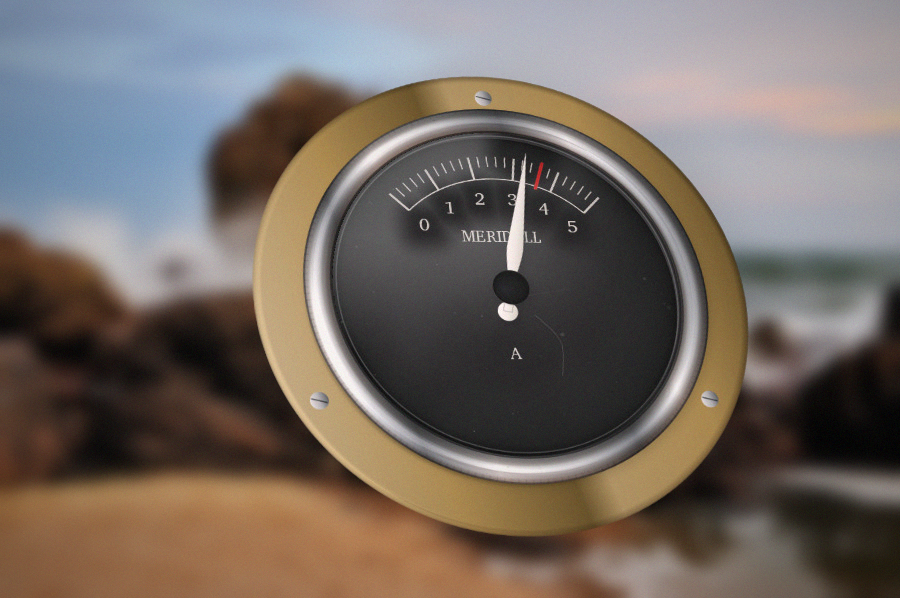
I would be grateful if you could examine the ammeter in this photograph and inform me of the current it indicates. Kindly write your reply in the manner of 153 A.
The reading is 3.2 A
